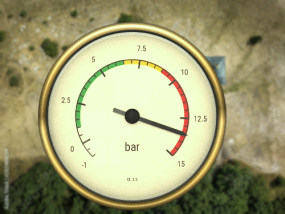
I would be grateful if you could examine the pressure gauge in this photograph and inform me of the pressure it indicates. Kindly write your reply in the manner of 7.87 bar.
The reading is 13.5 bar
